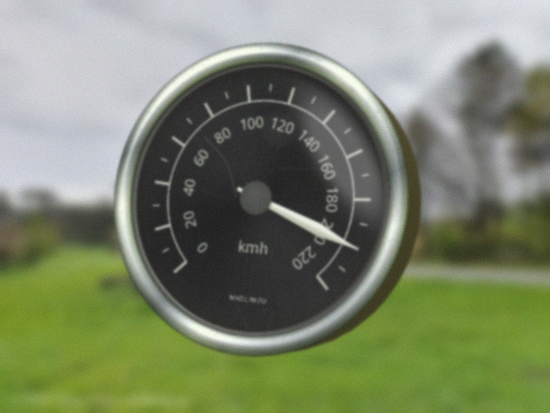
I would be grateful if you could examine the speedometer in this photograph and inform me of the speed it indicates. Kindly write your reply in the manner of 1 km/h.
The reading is 200 km/h
